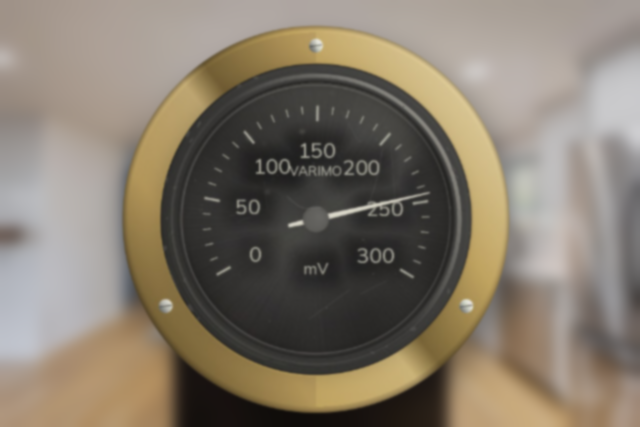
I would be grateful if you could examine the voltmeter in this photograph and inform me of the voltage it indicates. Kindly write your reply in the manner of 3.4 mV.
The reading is 245 mV
